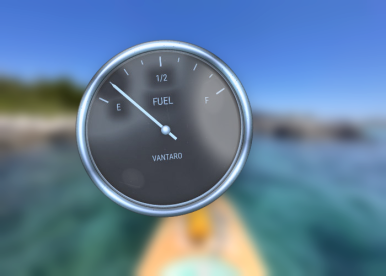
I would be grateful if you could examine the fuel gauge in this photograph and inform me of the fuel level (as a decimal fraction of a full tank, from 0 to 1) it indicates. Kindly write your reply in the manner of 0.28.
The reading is 0.125
